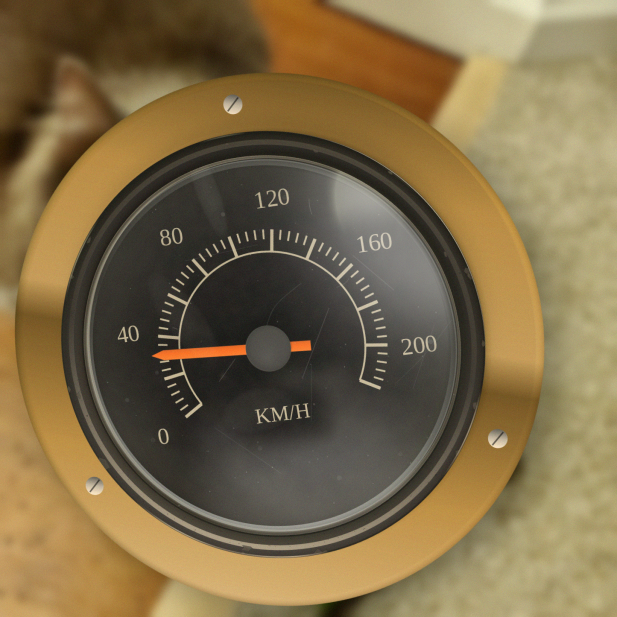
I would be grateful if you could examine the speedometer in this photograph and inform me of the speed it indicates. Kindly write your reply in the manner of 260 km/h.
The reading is 32 km/h
